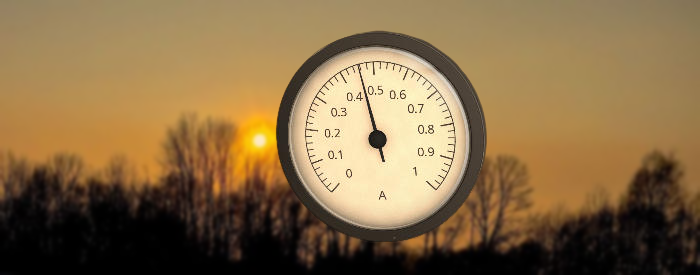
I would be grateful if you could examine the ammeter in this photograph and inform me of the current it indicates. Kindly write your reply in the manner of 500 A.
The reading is 0.46 A
